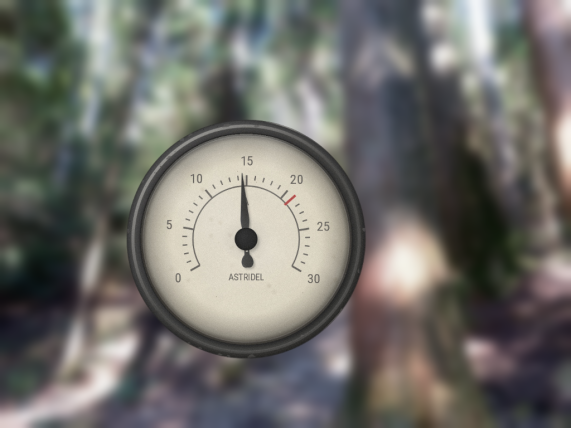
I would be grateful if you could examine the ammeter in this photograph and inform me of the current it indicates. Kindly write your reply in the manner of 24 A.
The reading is 14.5 A
